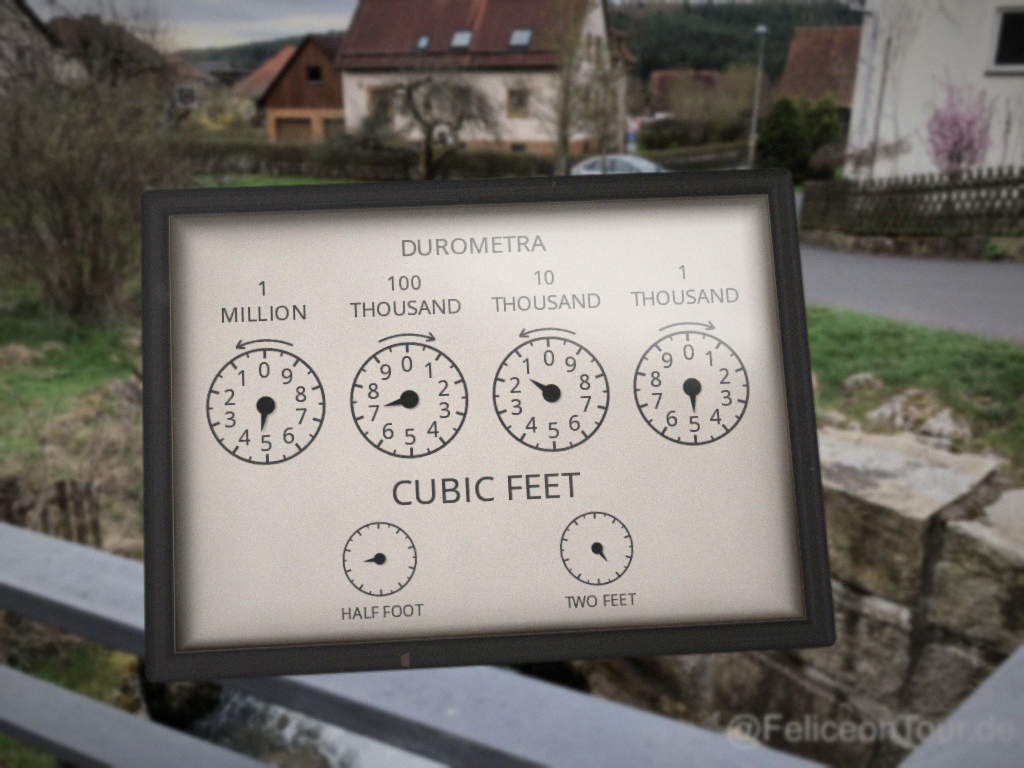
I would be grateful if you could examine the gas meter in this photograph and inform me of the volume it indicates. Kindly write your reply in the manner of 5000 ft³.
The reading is 471500 ft³
